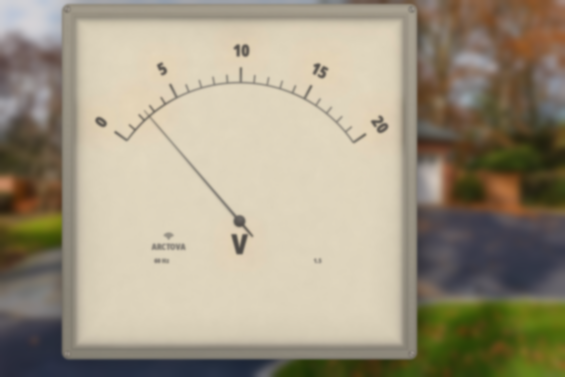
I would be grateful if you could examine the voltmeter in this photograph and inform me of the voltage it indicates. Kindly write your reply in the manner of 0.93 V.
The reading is 2.5 V
